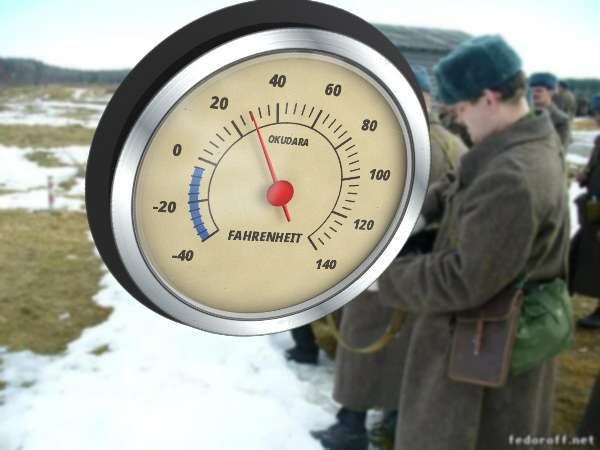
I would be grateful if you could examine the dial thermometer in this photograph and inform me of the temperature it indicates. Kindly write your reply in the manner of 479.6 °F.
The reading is 28 °F
